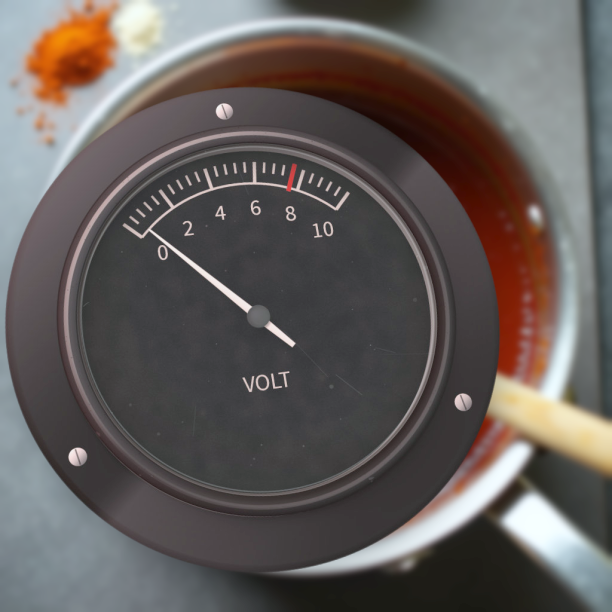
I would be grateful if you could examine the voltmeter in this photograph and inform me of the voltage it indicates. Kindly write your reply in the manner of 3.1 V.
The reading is 0.4 V
